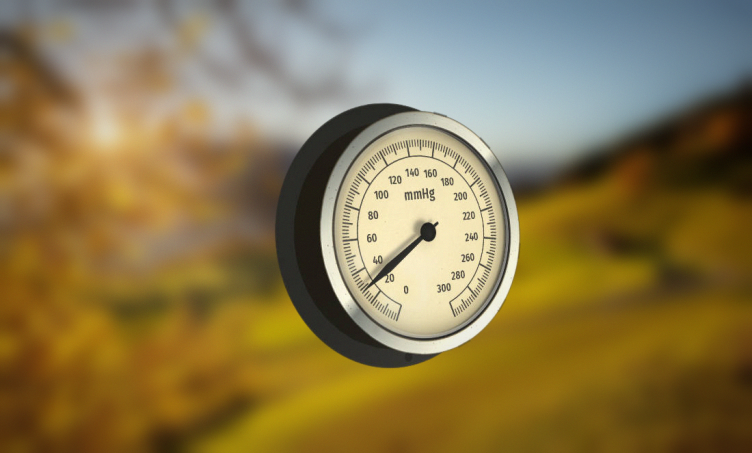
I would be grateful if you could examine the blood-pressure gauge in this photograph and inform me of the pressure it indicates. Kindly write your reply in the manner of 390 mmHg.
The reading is 30 mmHg
